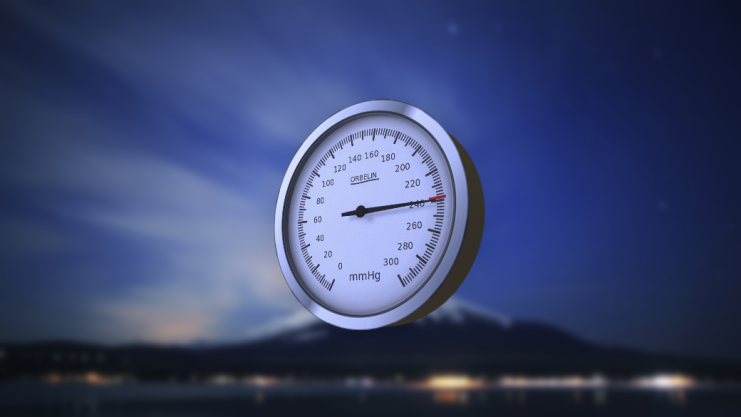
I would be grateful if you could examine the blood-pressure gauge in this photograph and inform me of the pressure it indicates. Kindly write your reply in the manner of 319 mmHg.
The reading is 240 mmHg
